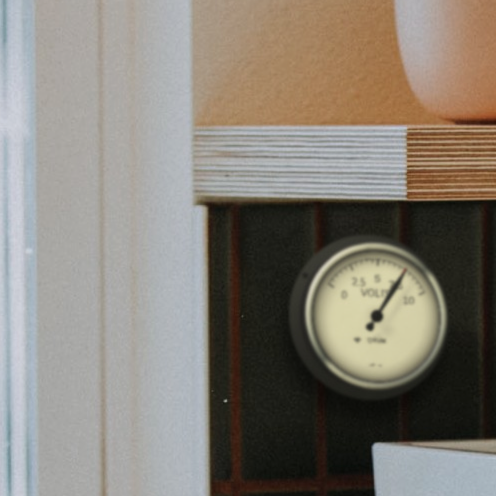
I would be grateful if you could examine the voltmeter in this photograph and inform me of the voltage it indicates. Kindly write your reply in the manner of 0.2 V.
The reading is 7.5 V
